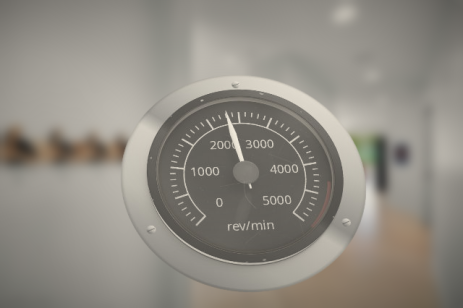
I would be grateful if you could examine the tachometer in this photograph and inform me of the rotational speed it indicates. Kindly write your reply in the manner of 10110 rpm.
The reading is 2300 rpm
